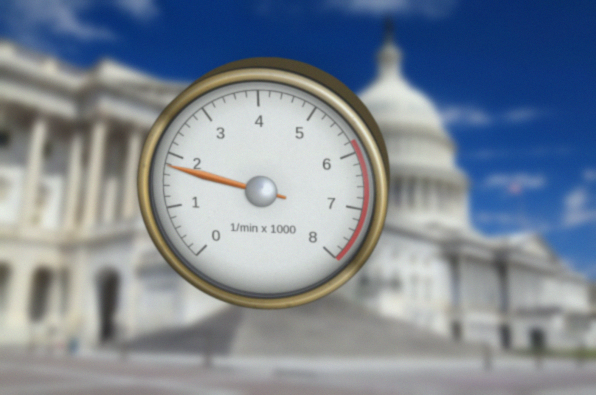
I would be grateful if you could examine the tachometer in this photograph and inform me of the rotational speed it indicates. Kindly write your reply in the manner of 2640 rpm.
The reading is 1800 rpm
